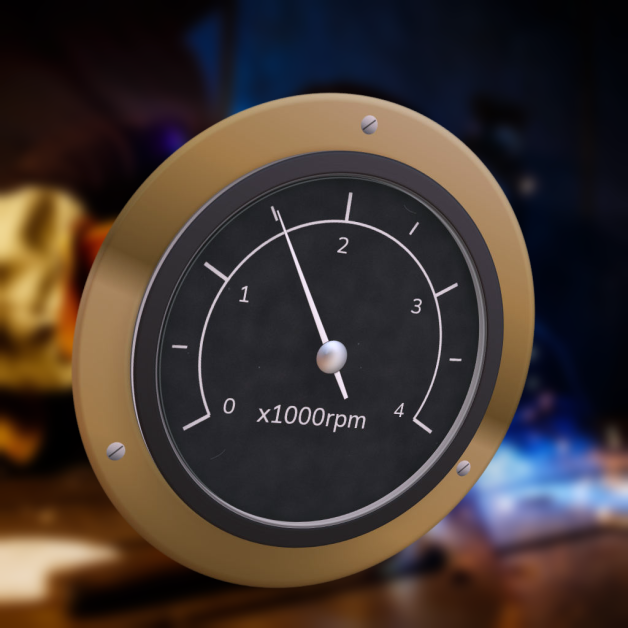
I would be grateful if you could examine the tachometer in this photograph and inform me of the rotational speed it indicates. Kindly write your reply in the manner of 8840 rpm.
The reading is 1500 rpm
